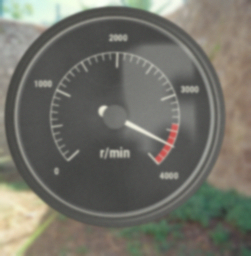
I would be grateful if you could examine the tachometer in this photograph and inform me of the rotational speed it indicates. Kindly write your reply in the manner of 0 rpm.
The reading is 3700 rpm
